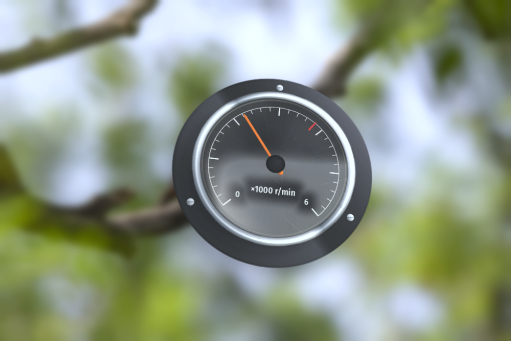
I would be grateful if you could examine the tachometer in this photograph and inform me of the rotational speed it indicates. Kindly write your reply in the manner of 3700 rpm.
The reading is 2200 rpm
